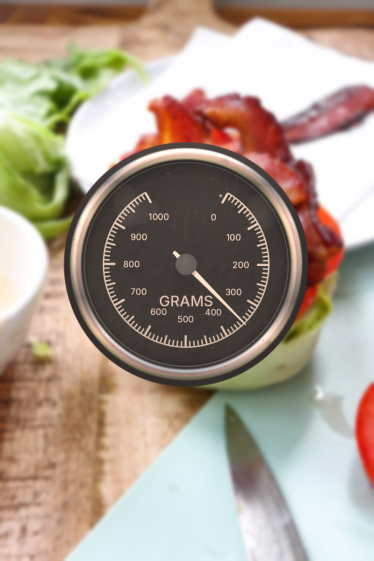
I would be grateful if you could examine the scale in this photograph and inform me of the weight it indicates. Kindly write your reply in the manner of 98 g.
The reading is 350 g
